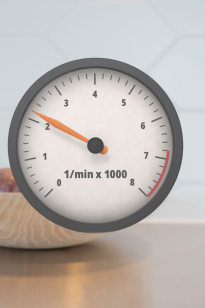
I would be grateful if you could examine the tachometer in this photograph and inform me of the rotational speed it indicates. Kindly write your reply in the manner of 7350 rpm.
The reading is 2200 rpm
